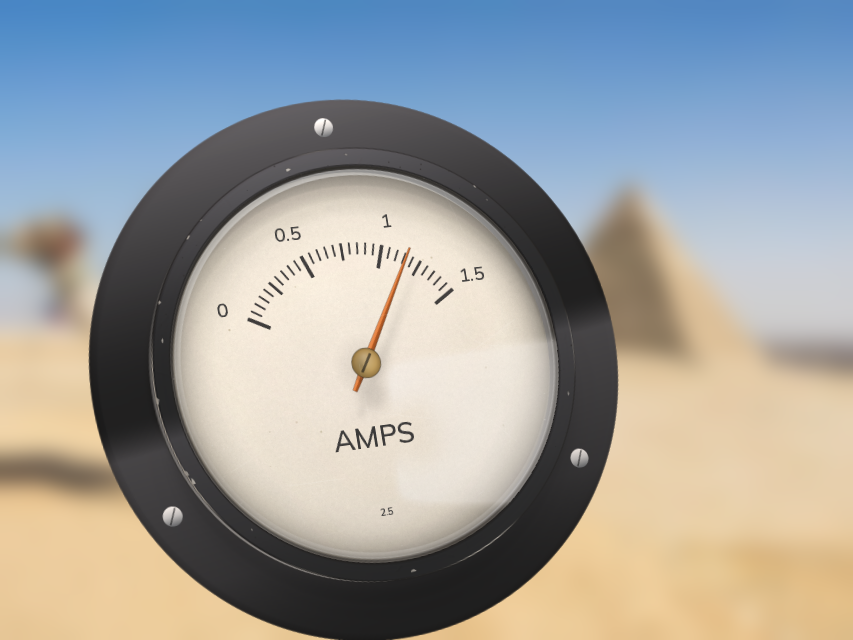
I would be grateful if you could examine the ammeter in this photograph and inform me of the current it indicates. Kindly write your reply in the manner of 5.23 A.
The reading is 1.15 A
